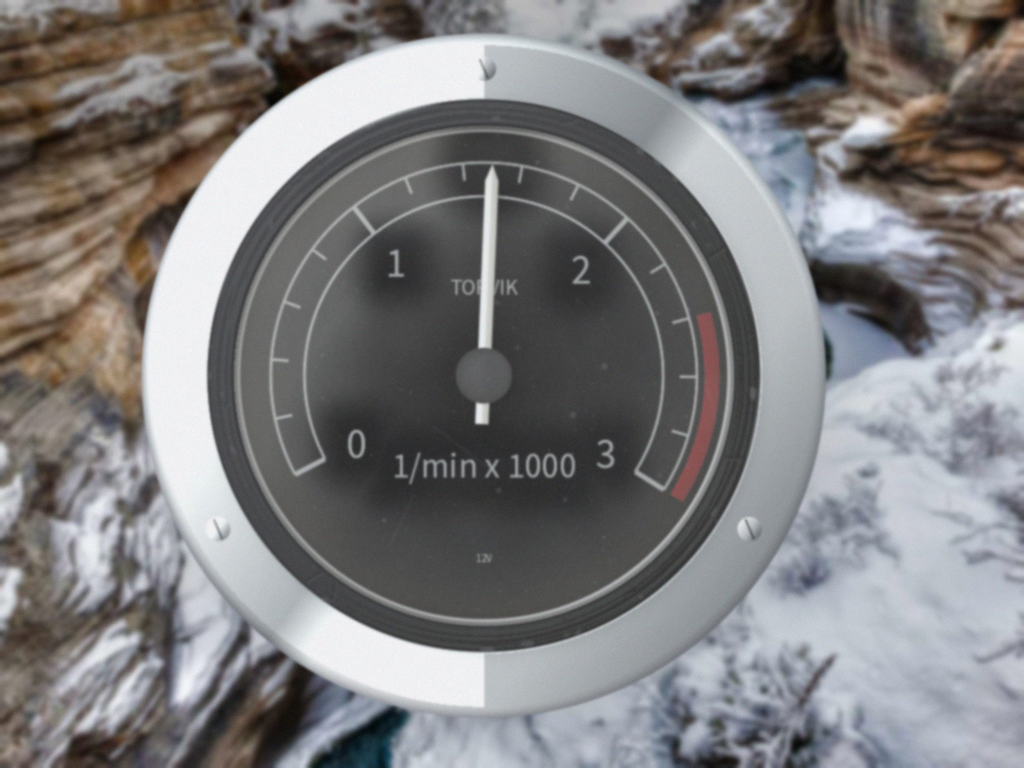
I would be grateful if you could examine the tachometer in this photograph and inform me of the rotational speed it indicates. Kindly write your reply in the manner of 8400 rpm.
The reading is 1500 rpm
